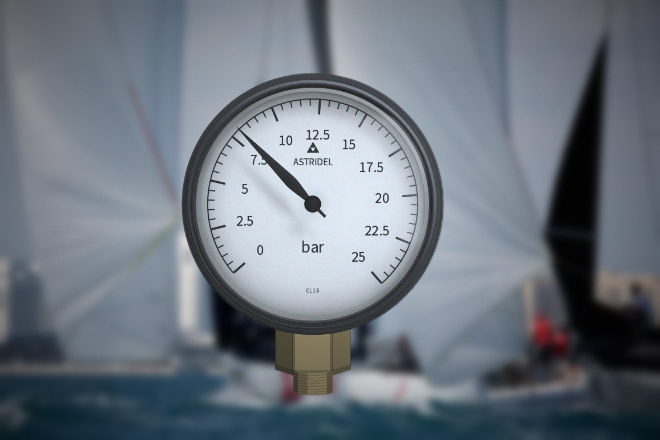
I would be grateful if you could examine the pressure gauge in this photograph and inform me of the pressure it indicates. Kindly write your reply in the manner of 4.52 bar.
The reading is 8 bar
